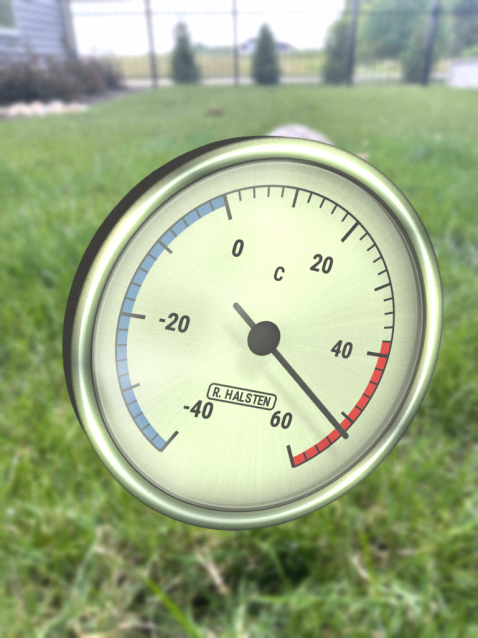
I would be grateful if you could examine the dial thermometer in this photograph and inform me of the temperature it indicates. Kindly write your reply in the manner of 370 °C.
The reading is 52 °C
